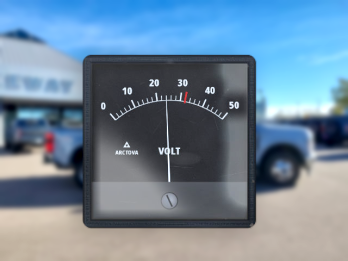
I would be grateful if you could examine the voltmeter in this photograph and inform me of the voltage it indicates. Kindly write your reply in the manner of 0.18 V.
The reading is 24 V
